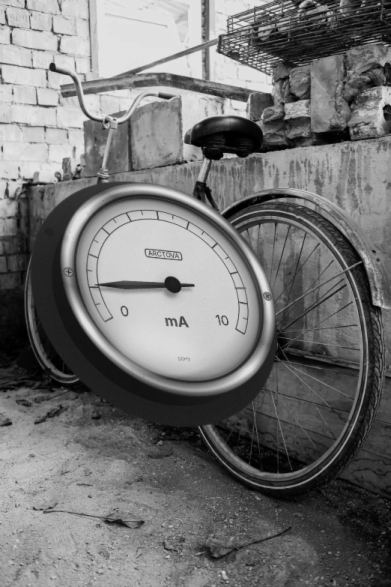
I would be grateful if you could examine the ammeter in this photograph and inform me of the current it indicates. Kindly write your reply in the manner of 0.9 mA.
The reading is 1 mA
